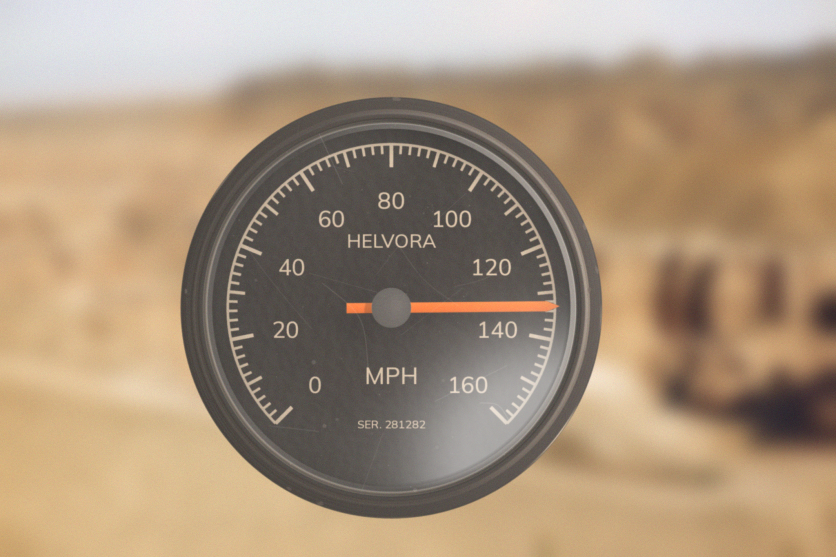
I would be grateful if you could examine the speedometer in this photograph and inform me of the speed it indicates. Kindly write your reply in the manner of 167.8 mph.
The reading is 133 mph
